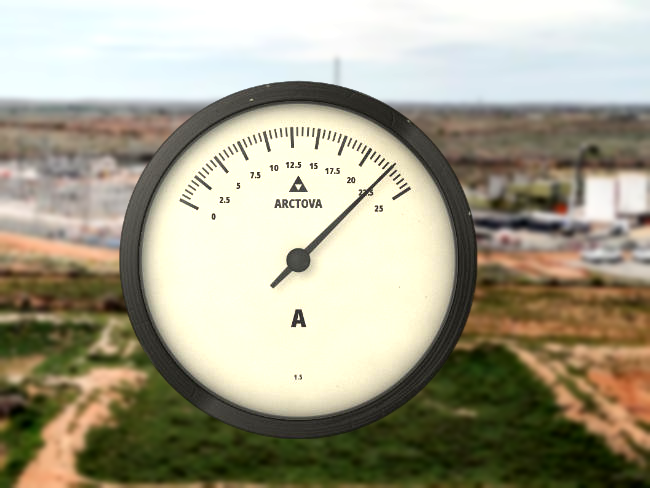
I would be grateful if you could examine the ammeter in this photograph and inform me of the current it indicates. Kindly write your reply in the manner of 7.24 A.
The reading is 22.5 A
